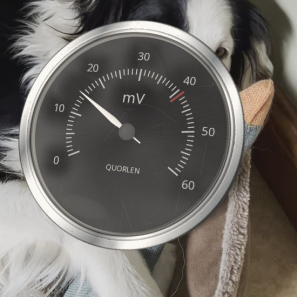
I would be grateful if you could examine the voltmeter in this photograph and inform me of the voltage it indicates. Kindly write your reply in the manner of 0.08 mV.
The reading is 15 mV
